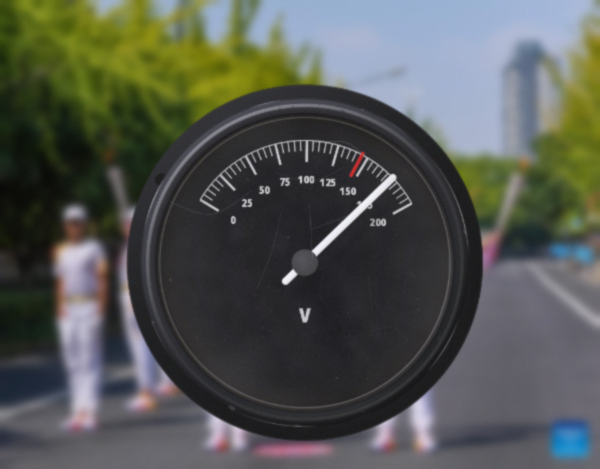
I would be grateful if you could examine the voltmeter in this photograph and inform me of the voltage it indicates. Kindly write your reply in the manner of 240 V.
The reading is 175 V
